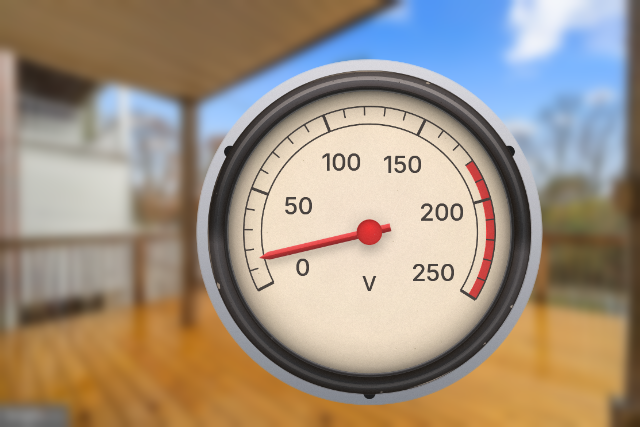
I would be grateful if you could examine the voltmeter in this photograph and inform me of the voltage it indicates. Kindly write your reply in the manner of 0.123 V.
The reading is 15 V
